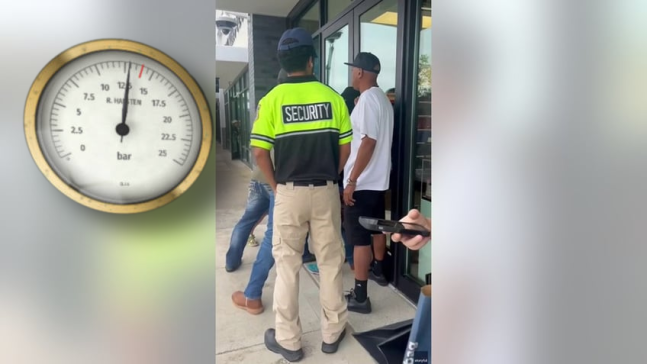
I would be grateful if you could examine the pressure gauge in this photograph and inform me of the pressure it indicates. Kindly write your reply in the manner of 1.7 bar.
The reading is 13 bar
